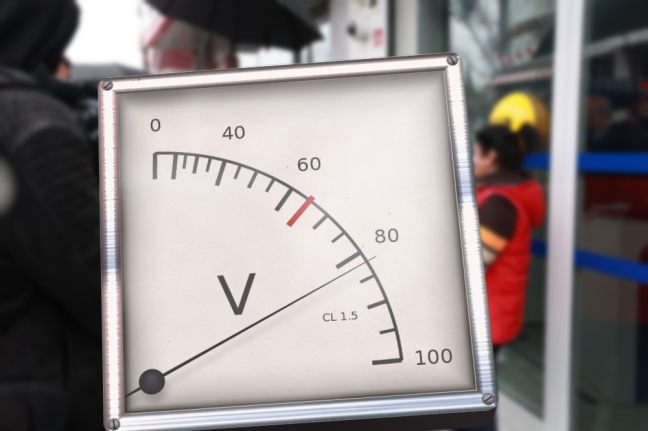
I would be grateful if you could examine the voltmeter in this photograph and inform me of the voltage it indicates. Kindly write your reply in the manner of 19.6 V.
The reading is 82.5 V
